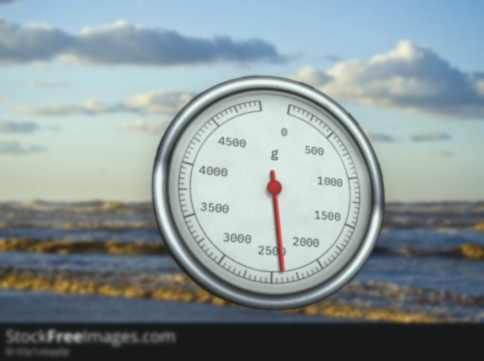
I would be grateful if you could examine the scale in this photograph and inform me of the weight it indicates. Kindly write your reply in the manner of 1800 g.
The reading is 2400 g
